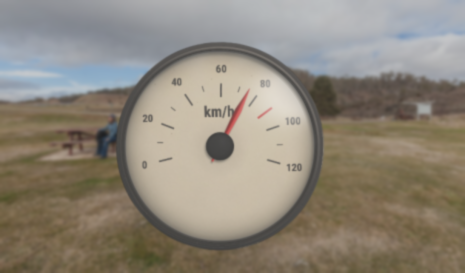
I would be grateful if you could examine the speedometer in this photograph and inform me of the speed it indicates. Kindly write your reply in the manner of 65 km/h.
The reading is 75 km/h
